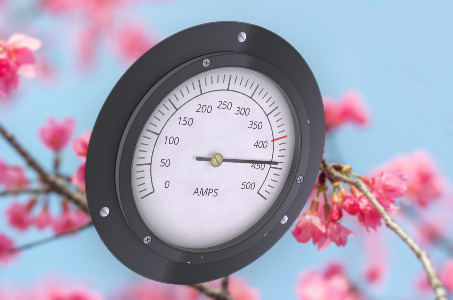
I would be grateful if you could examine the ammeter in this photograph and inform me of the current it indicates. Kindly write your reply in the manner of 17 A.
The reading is 440 A
